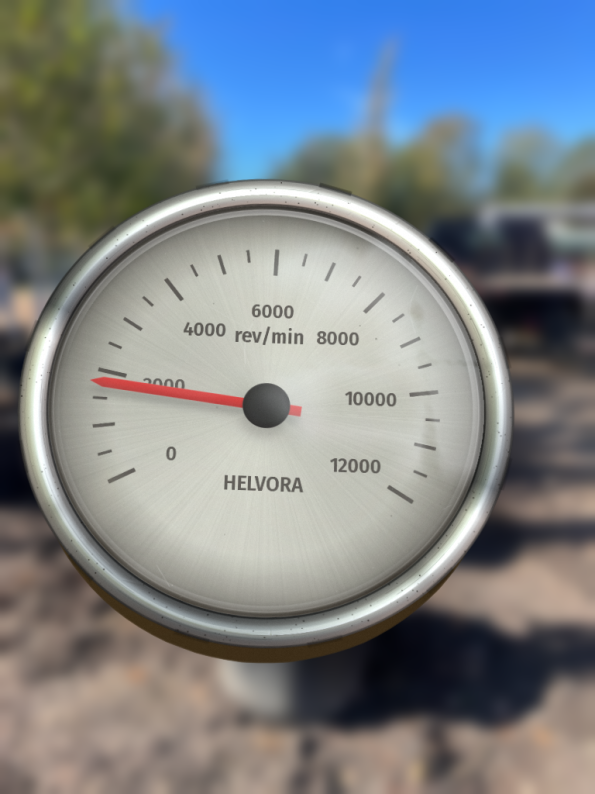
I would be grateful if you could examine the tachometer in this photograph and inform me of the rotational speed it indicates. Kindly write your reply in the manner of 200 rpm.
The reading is 1750 rpm
